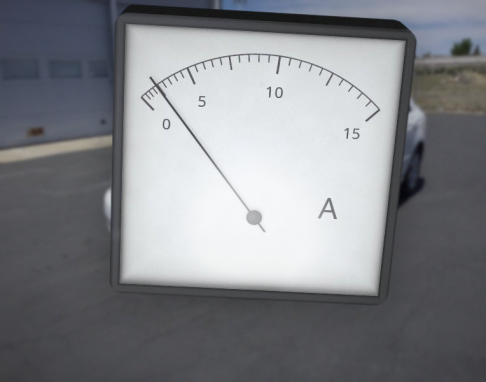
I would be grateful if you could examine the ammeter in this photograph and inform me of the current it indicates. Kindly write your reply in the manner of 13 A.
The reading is 2.5 A
